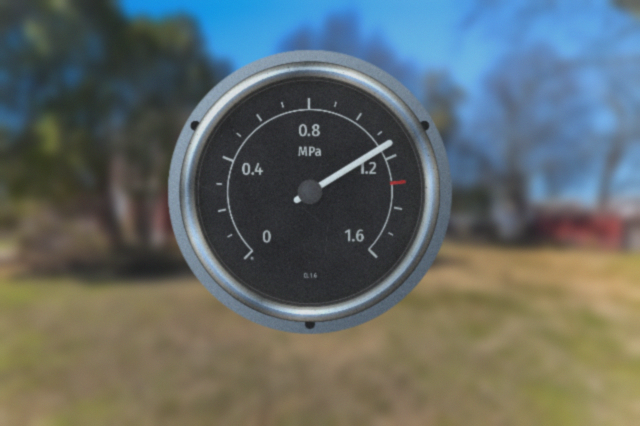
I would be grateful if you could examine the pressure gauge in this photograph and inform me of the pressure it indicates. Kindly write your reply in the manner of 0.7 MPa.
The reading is 1.15 MPa
